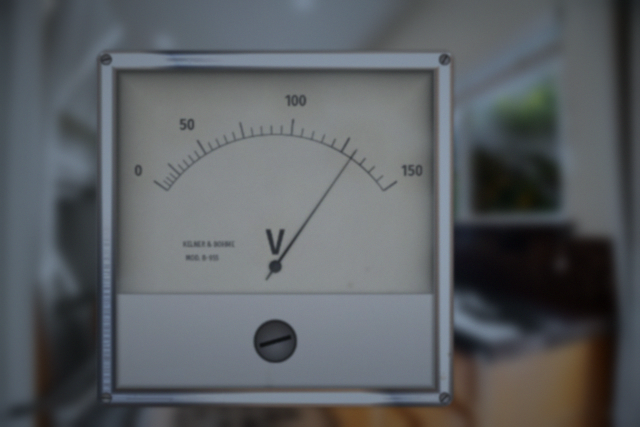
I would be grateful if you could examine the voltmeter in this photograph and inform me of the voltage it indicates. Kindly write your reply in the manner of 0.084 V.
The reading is 130 V
